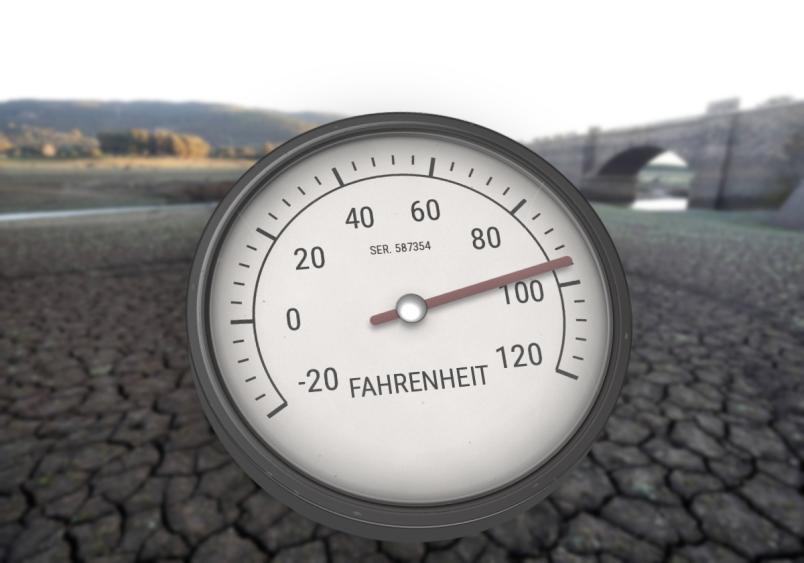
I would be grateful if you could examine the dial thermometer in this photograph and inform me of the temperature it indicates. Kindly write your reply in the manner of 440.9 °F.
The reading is 96 °F
